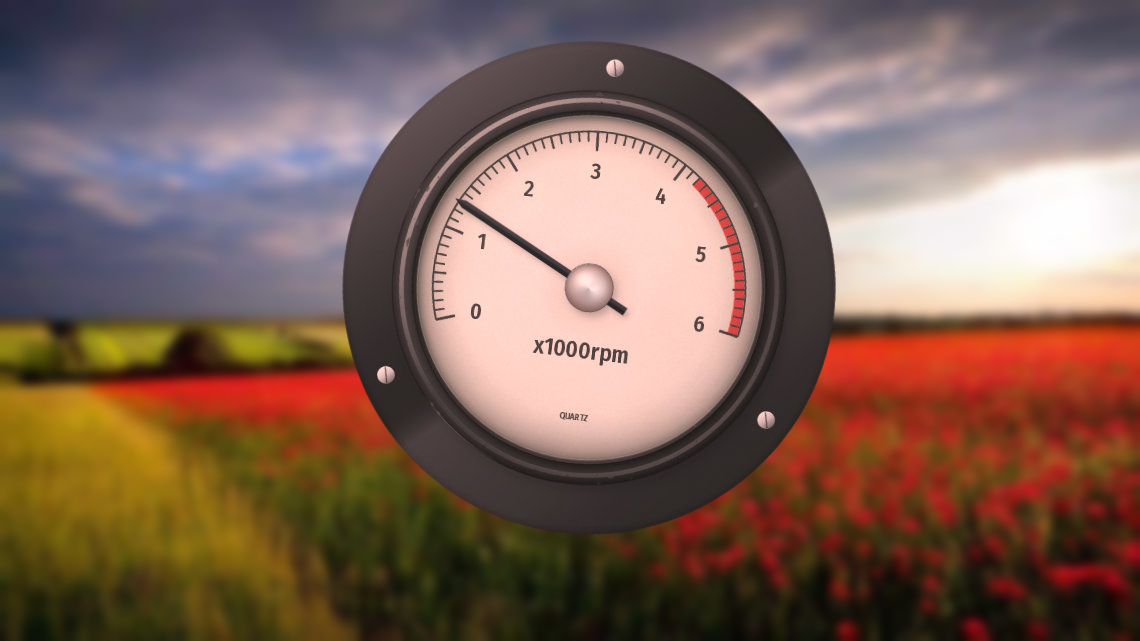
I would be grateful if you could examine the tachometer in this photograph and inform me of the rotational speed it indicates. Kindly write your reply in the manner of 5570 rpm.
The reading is 1300 rpm
